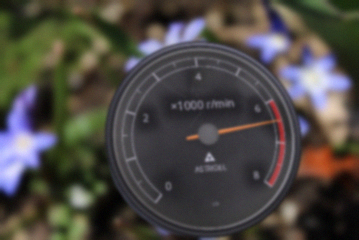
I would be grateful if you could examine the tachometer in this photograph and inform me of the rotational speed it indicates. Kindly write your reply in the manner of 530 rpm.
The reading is 6500 rpm
